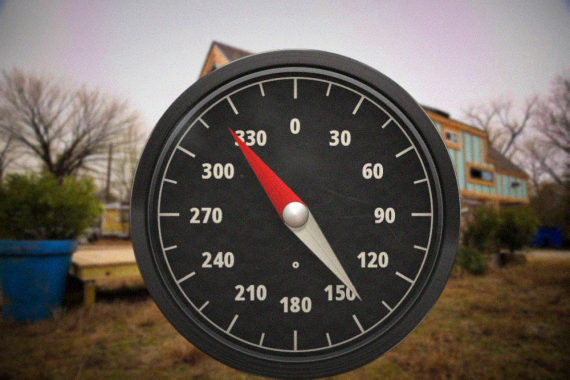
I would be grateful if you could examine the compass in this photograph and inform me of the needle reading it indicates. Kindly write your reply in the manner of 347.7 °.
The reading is 322.5 °
